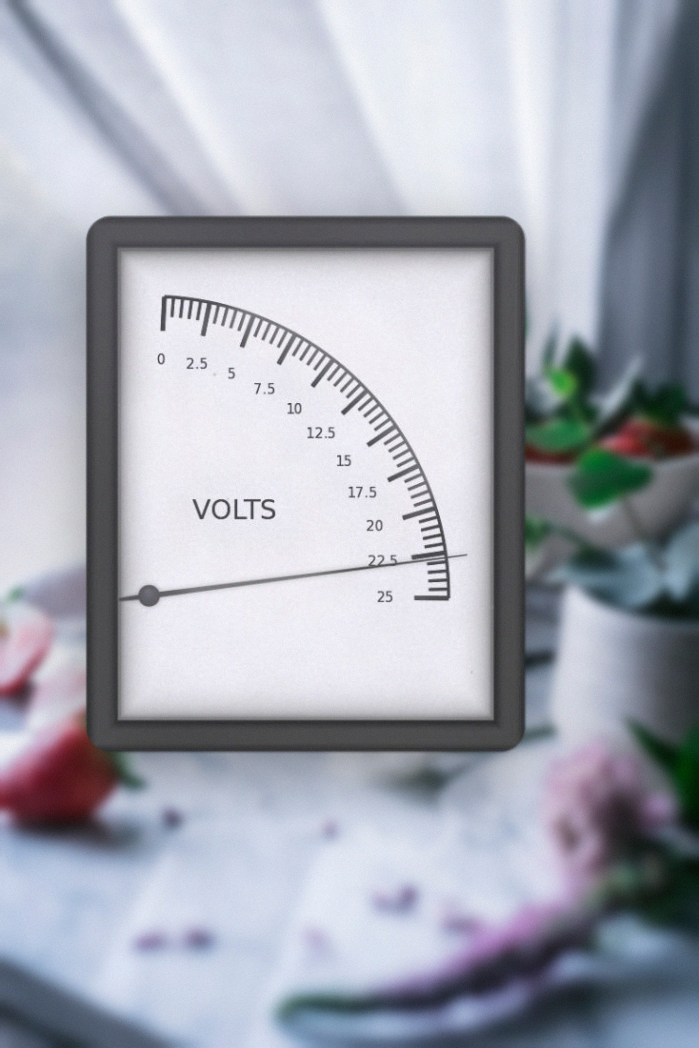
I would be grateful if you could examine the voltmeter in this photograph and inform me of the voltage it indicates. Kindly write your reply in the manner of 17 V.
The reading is 22.75 V
